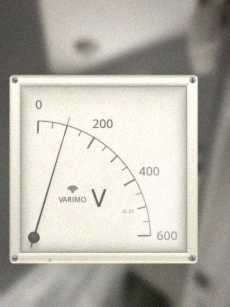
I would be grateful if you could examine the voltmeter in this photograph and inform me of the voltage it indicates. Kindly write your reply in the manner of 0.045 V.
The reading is 100 V
